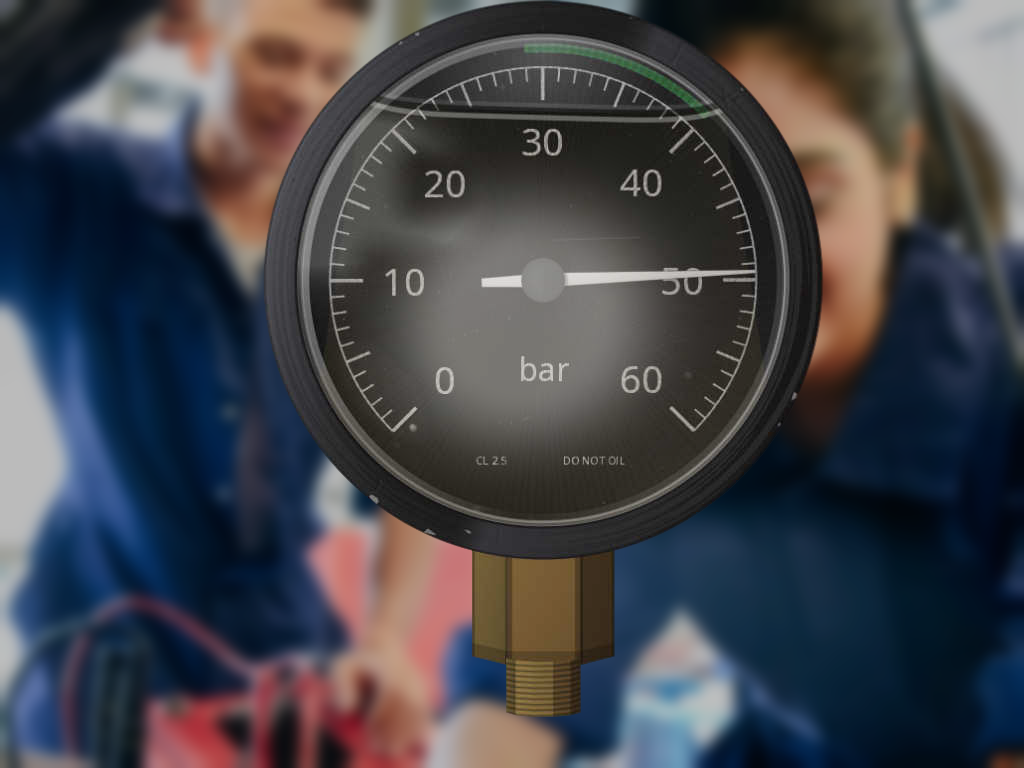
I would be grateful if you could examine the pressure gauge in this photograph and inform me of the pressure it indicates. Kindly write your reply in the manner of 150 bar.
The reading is 49.5 bar
